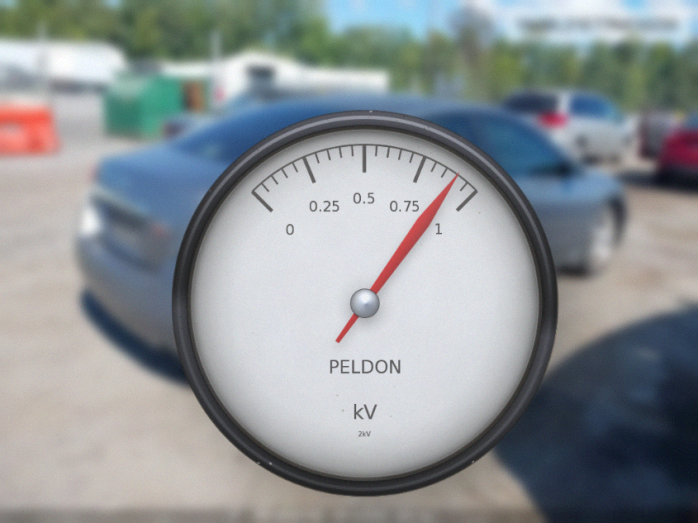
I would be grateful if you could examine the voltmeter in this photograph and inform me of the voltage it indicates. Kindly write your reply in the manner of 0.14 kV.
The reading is 0.9 kV
